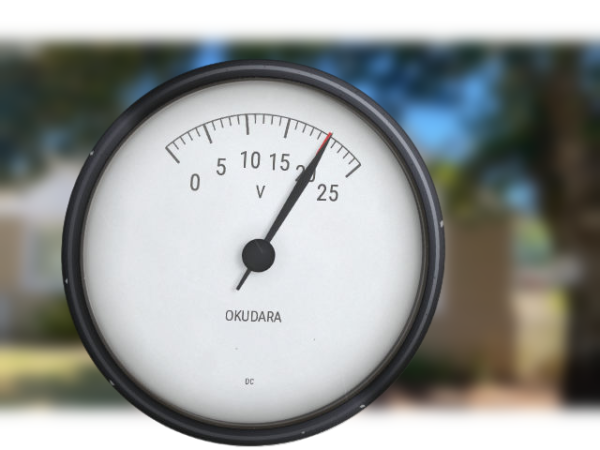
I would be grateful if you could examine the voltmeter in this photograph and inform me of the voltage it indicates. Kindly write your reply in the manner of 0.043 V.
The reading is 20 V
